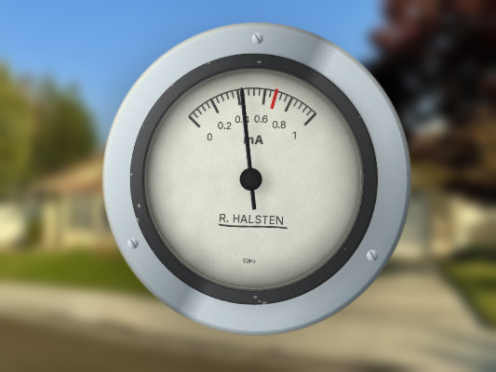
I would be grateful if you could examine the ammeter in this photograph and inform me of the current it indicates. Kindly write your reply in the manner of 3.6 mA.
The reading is 0.44 mA
